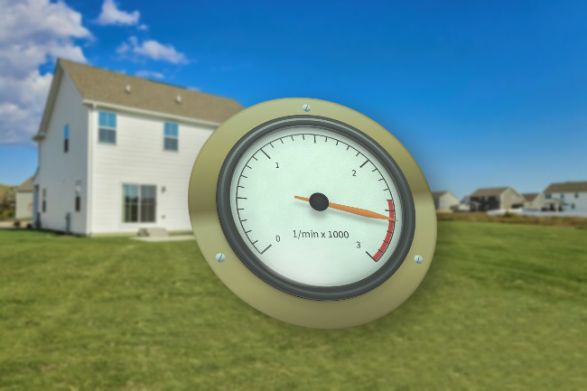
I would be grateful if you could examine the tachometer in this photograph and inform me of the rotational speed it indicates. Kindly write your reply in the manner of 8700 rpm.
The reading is 2600 rpm
